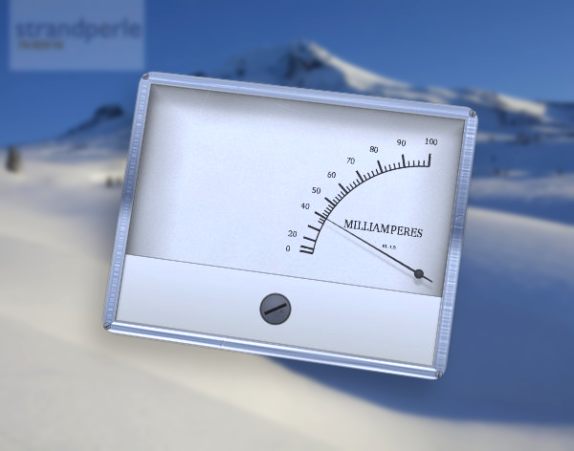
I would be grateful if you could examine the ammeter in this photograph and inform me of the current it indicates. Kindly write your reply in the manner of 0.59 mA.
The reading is 40 mA
